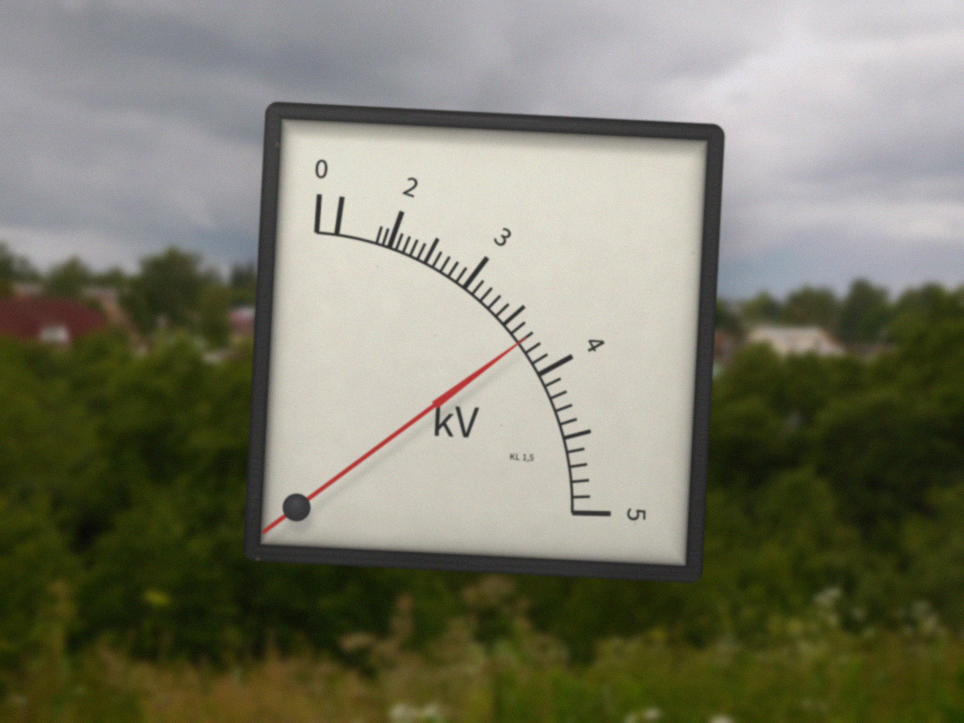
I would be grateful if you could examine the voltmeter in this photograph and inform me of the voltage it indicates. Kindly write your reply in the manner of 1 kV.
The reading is 3.7 kV
